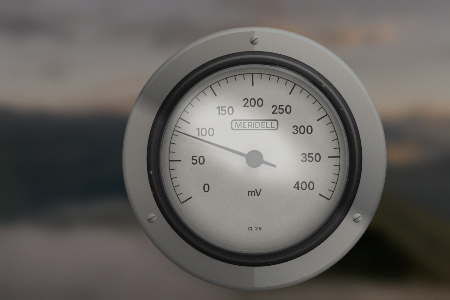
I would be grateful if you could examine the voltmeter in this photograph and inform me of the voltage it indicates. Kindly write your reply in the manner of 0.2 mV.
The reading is 85 mV
